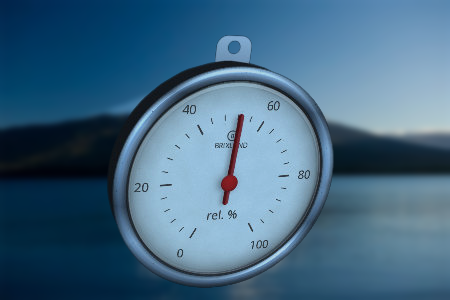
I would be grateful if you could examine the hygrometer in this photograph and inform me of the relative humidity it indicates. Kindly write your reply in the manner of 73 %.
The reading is 52 %
